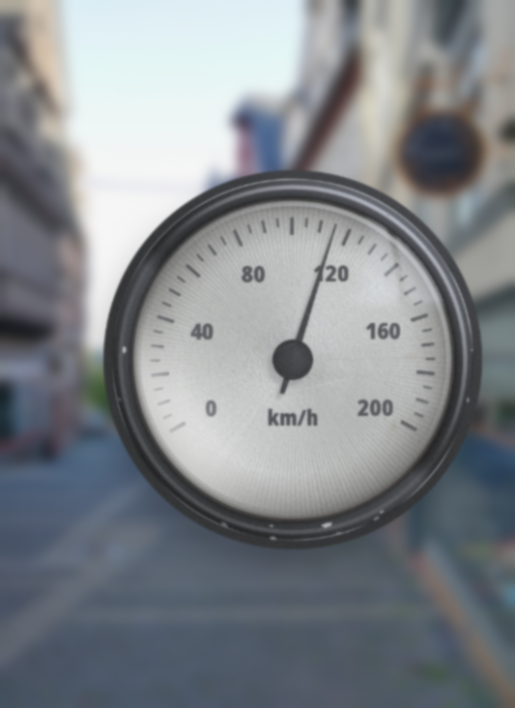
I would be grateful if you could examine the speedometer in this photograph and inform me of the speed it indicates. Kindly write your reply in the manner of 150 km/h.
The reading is 115 km/h
